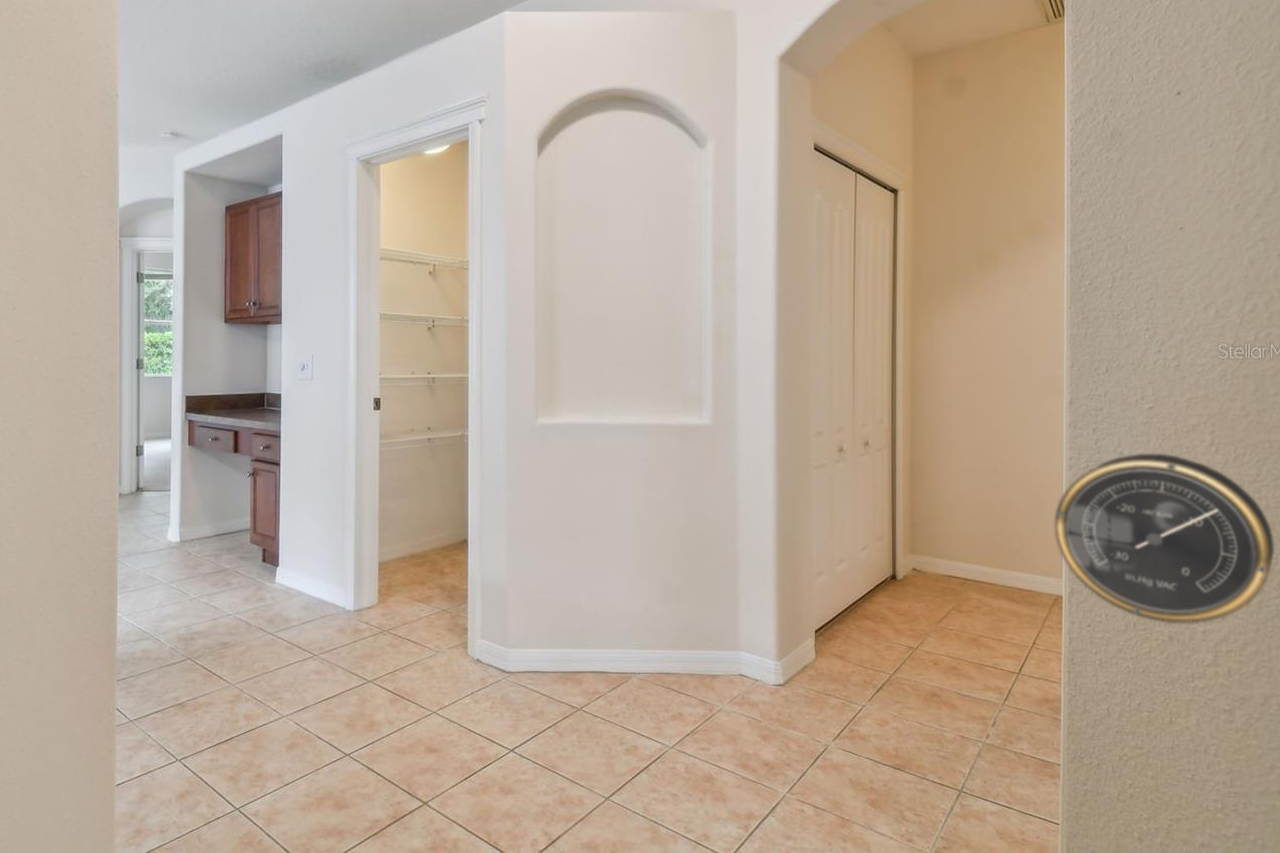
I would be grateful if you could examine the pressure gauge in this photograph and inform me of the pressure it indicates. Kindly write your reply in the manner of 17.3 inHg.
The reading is -10 inHg
